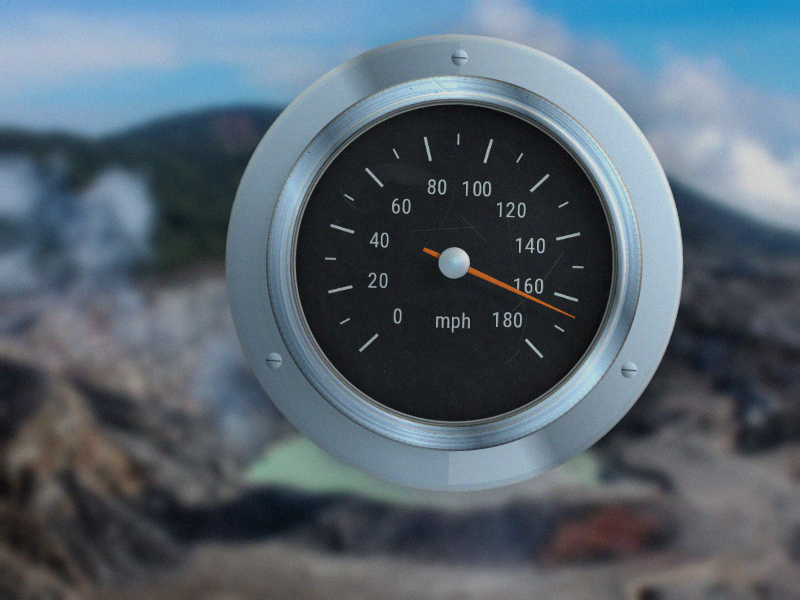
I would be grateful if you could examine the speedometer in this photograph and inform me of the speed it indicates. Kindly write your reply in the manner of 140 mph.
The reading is 165 mph
